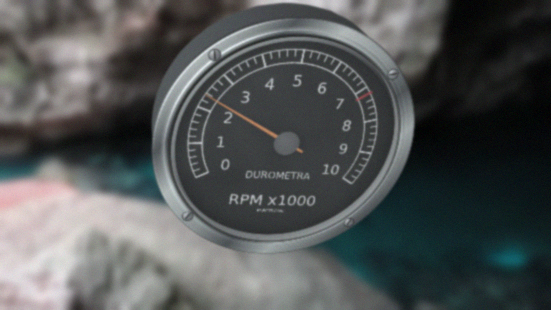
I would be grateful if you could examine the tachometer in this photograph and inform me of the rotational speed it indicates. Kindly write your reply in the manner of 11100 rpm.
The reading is 2400 rpm
